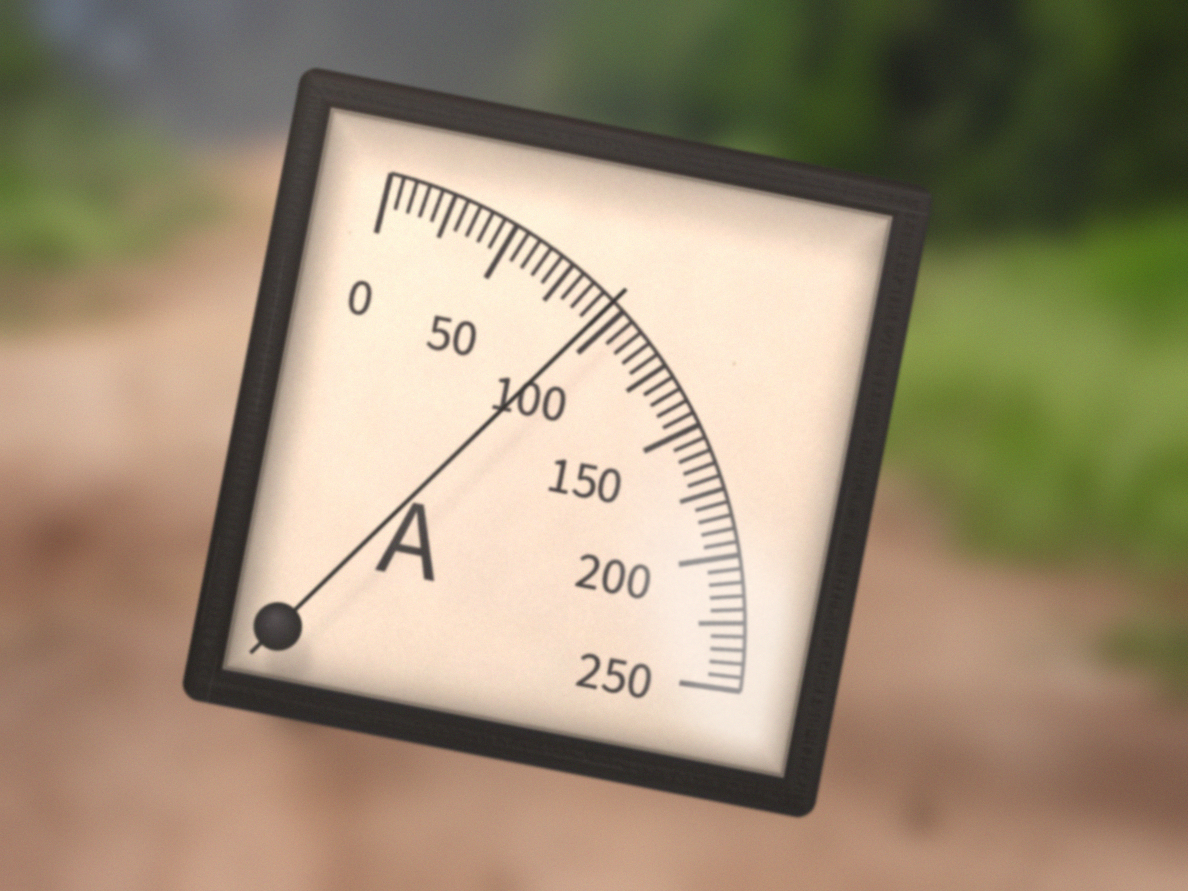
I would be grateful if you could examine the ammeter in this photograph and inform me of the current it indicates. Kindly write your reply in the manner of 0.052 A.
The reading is 95 A
